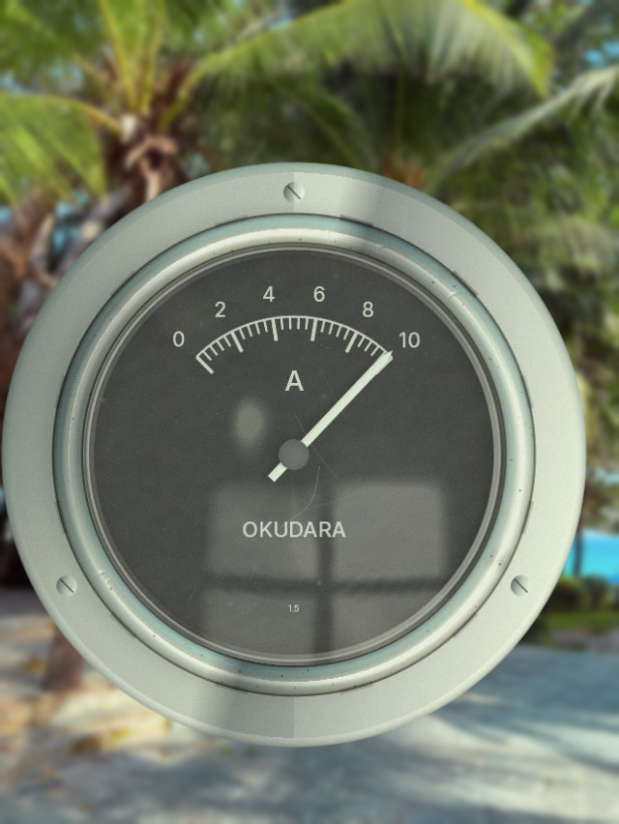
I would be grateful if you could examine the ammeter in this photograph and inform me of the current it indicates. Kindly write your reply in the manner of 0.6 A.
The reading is 9.8 A
